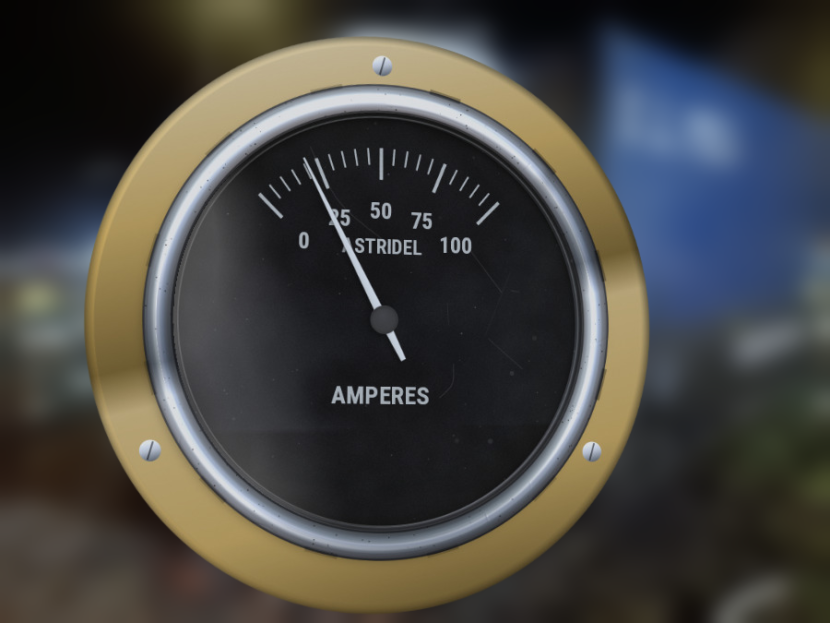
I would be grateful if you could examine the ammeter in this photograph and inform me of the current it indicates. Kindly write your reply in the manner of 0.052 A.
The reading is 20 A
